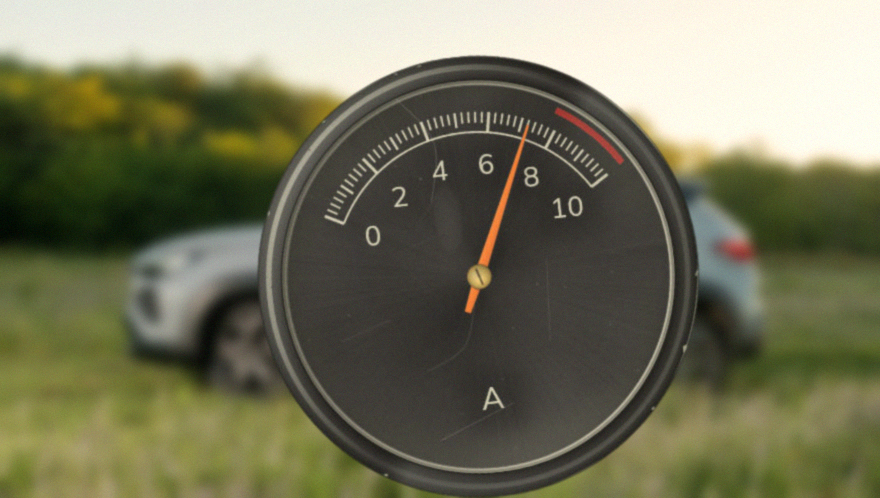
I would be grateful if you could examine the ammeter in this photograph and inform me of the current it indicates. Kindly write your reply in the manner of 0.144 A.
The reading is 7.2 A
